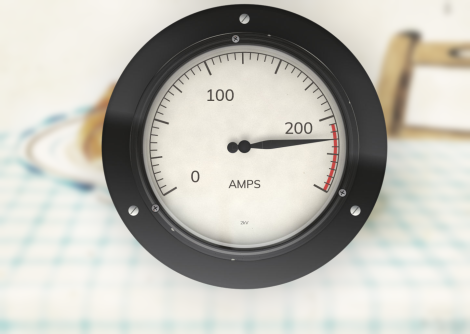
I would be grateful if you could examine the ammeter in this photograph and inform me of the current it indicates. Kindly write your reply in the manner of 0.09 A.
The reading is 215 A
